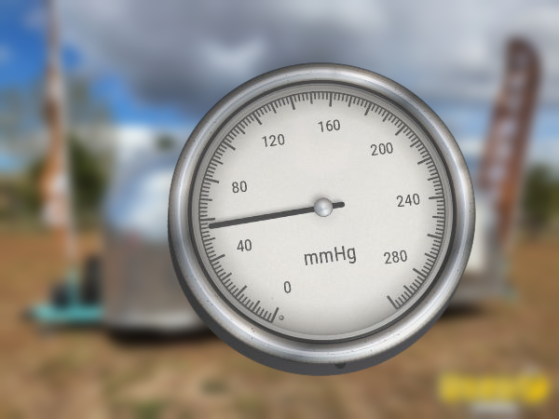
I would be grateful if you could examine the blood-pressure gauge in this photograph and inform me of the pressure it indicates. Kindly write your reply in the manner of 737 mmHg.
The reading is 56 mmHg
